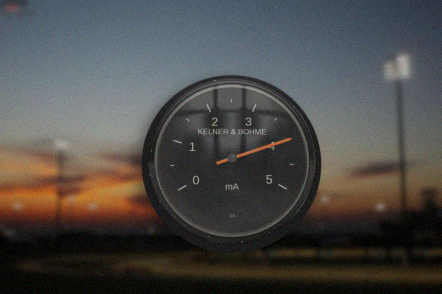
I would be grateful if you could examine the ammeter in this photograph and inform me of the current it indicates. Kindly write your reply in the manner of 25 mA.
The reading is 4 mA
